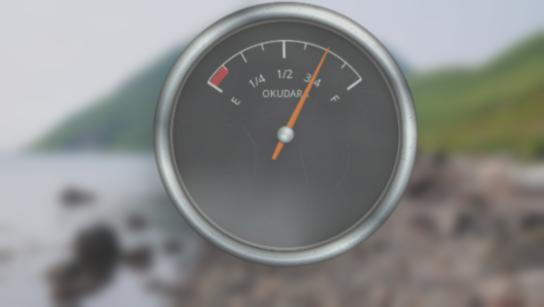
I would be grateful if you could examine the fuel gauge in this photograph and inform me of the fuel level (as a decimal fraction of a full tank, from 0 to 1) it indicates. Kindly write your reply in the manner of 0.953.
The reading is 0.75
